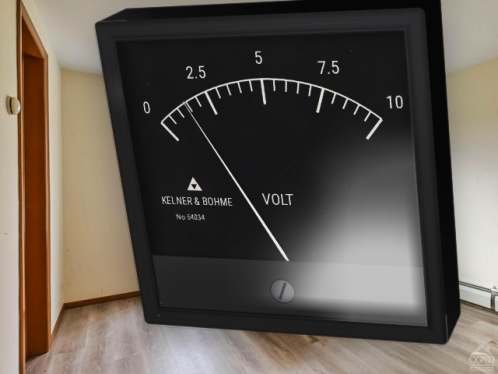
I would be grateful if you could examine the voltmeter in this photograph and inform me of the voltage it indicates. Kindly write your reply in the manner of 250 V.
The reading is 1.5 V
